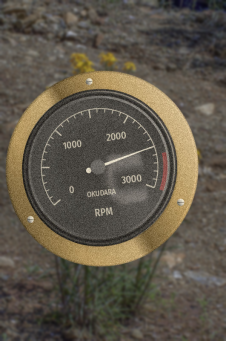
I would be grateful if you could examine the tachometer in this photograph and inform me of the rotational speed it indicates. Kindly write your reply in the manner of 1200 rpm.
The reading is 2500 rpm
